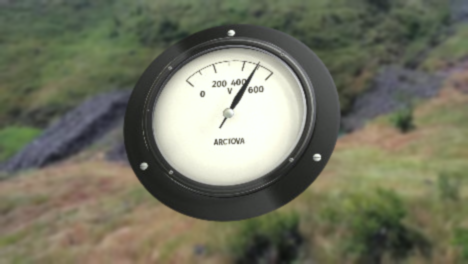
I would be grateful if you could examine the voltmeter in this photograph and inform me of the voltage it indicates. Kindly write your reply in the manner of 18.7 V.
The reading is 500 V
